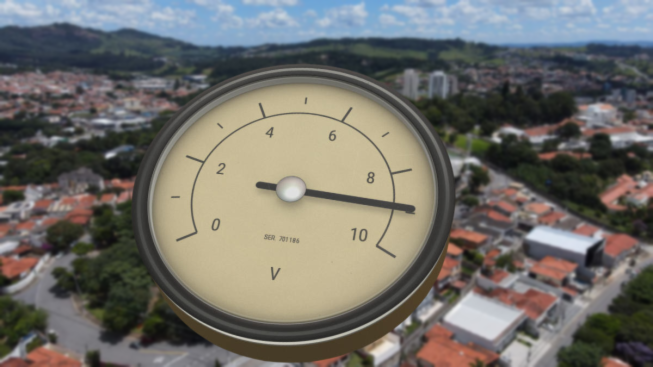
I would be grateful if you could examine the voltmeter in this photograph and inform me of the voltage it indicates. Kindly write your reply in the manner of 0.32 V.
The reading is 9 V
